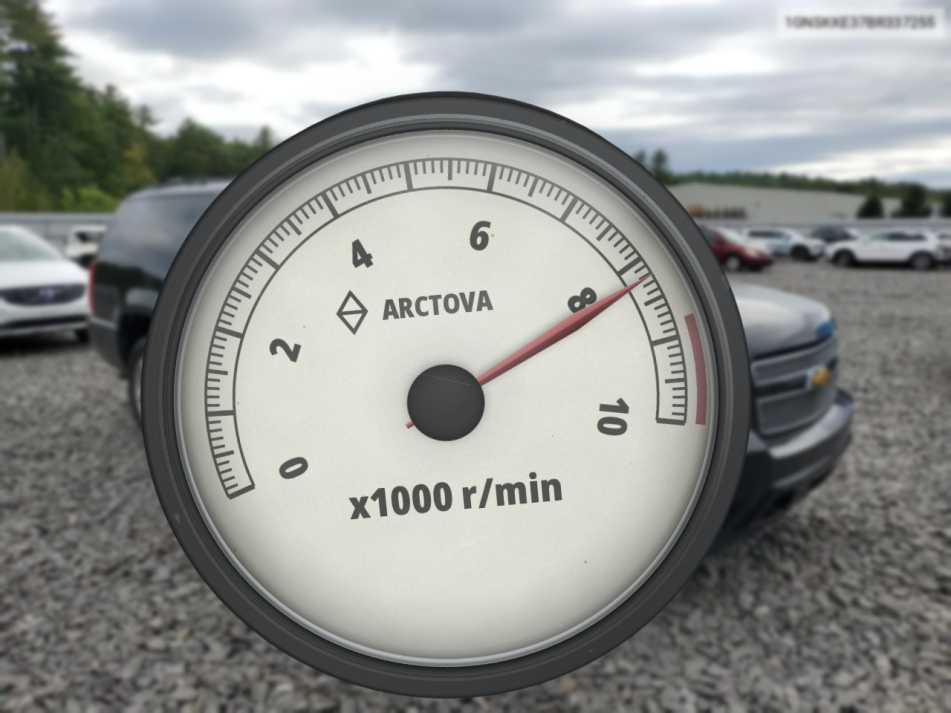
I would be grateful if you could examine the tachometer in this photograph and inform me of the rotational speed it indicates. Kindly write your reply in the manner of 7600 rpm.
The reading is 8200 rpm
